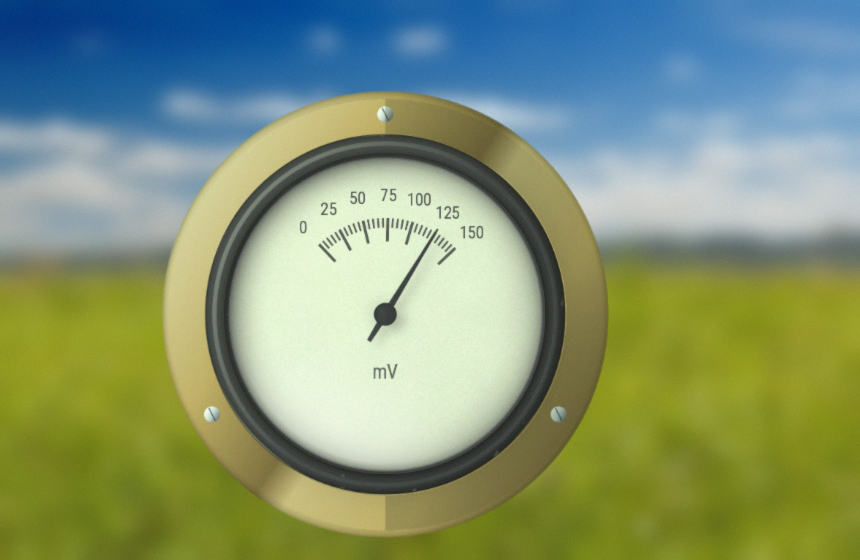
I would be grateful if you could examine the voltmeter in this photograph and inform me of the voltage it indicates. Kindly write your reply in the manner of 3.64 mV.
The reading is 125 mV
